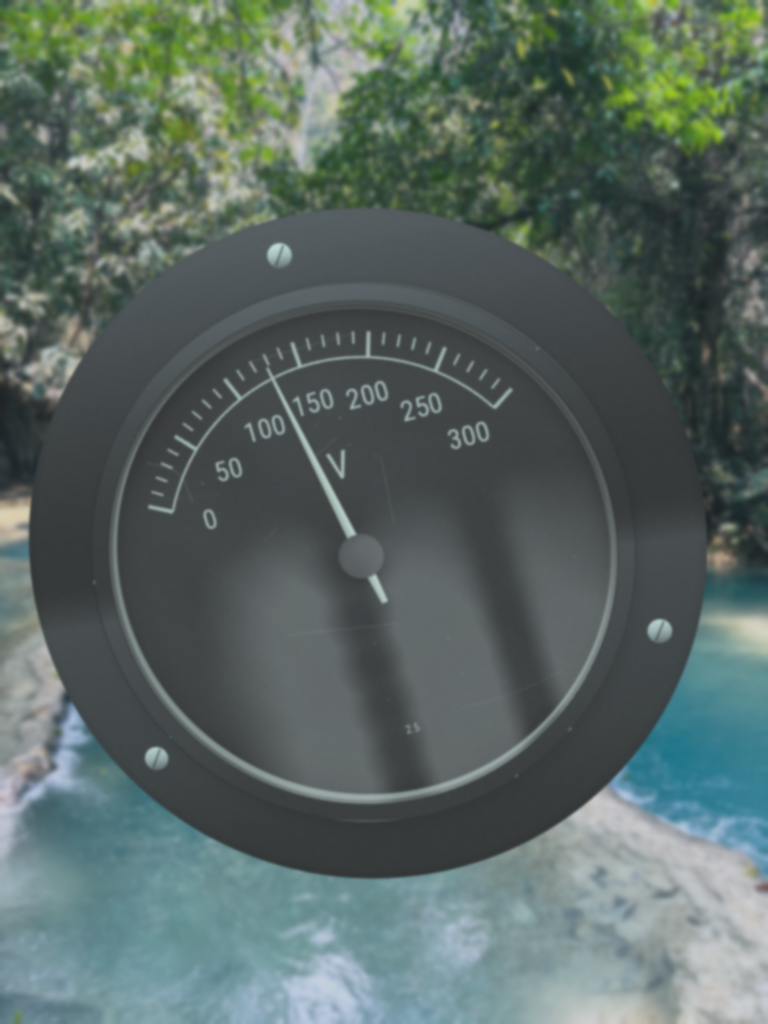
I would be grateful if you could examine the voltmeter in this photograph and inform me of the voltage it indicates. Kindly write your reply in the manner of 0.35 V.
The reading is 130 V
